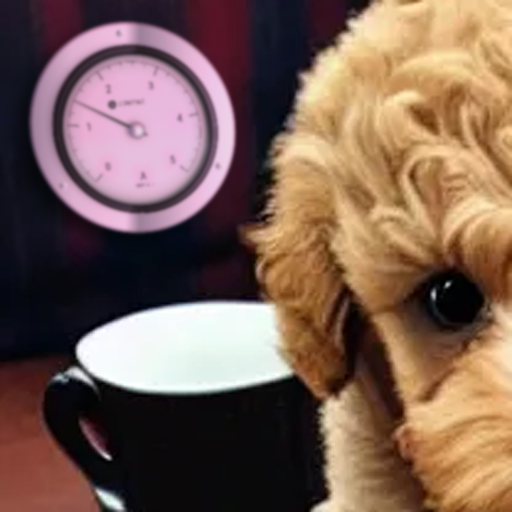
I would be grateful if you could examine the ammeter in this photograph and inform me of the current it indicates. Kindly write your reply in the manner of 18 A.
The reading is 1.4 A
